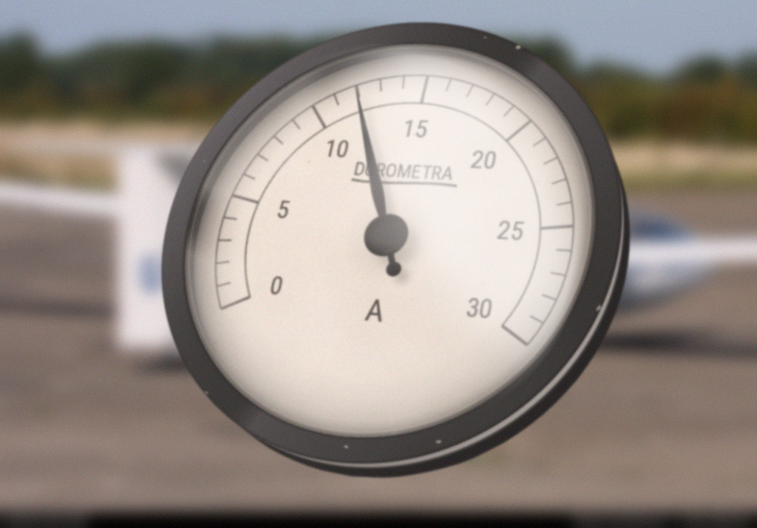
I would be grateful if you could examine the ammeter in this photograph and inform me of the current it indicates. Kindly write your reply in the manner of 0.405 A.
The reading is 12 A
